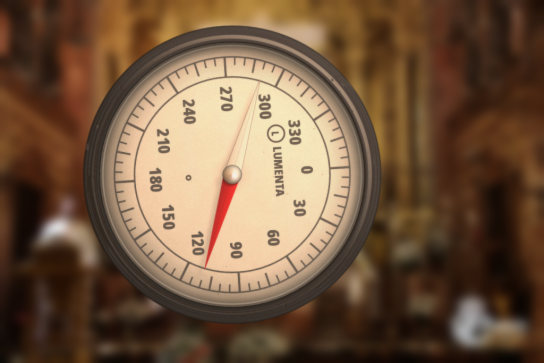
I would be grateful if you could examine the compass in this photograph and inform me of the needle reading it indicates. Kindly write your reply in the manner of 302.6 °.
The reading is 110 °
